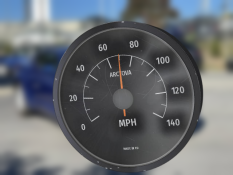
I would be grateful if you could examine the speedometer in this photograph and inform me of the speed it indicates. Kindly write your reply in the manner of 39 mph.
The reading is 70 mph
